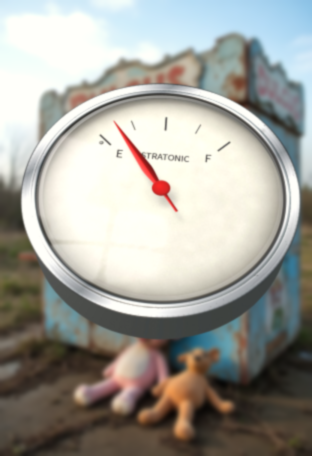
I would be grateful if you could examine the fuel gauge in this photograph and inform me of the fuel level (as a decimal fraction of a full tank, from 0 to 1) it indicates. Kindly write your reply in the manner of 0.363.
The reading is 0.125
